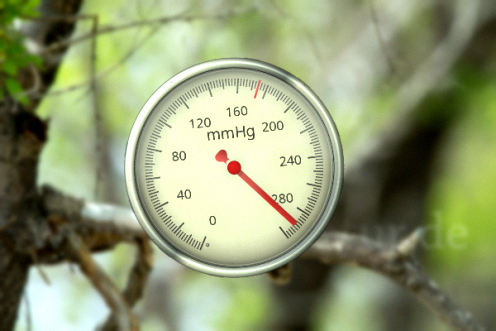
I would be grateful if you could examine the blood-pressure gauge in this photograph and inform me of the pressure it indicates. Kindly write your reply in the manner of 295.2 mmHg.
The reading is 290 mmHg
